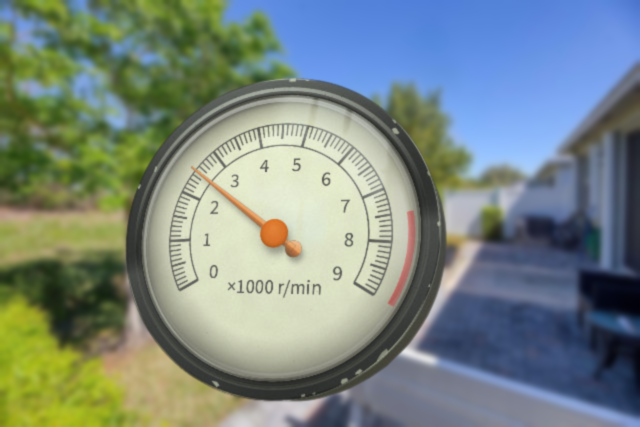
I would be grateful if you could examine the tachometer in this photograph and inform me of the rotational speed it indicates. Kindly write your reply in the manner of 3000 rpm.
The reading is 2500 rpm
